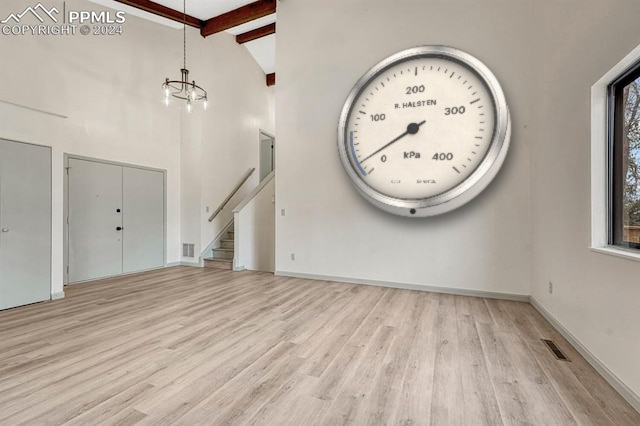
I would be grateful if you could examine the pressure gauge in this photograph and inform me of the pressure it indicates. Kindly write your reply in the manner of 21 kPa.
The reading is 20 kPa
